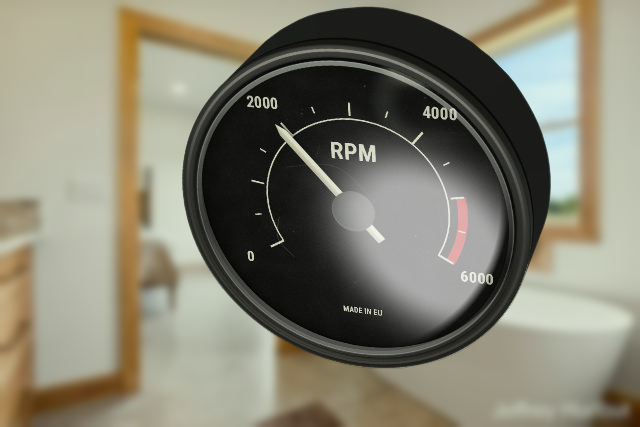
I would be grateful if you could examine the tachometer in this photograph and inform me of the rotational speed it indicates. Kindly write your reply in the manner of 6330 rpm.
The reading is 2000 rpm
